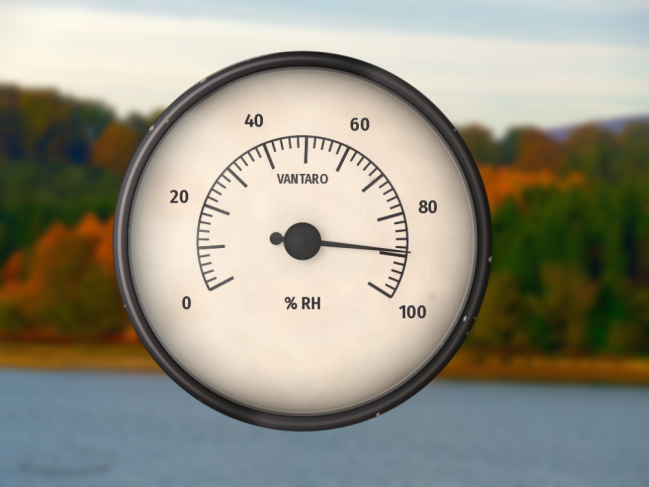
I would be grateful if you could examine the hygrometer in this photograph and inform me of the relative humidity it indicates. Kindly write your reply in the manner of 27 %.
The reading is 89 %
